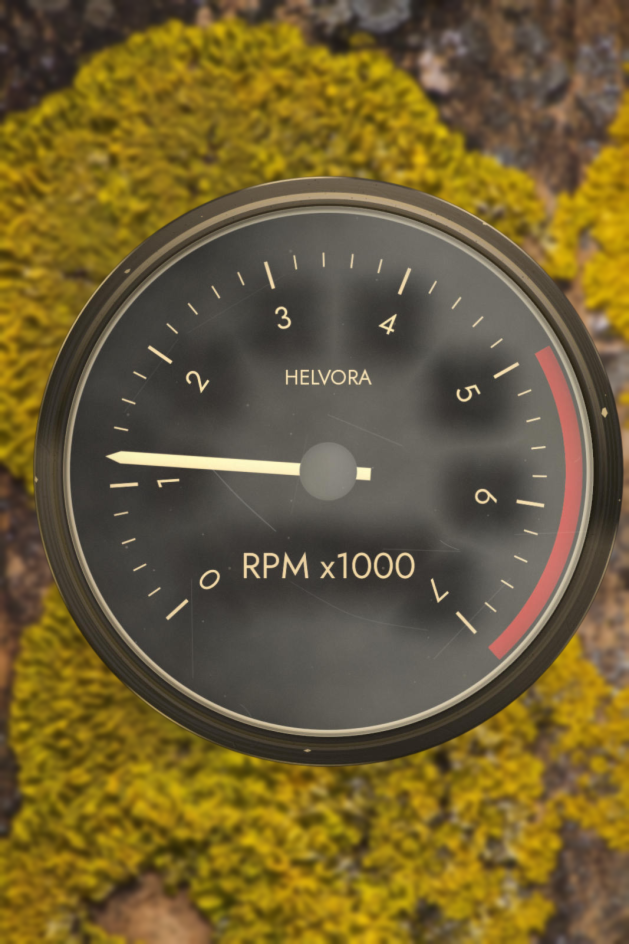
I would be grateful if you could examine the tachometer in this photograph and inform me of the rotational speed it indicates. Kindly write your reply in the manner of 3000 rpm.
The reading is 1200 rpm
